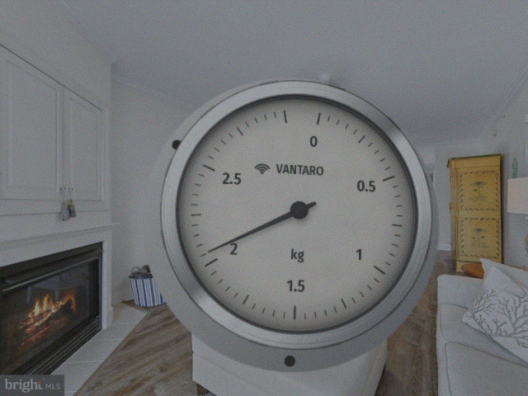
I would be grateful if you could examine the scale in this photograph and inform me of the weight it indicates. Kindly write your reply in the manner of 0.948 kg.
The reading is 2.05 kg
